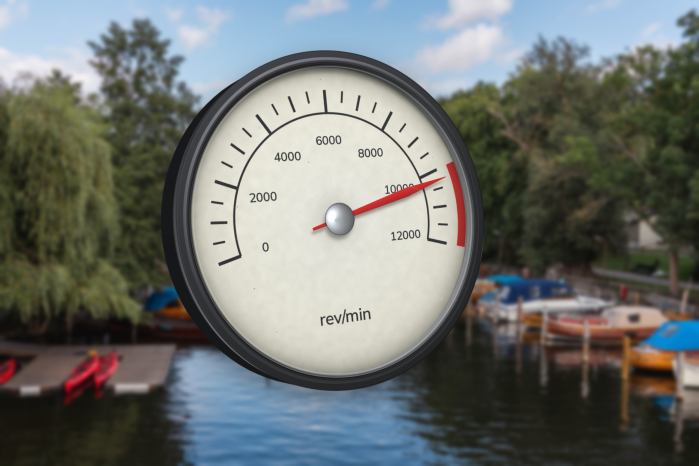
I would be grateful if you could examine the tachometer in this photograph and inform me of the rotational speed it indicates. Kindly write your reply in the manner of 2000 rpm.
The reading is 10250 rpm
